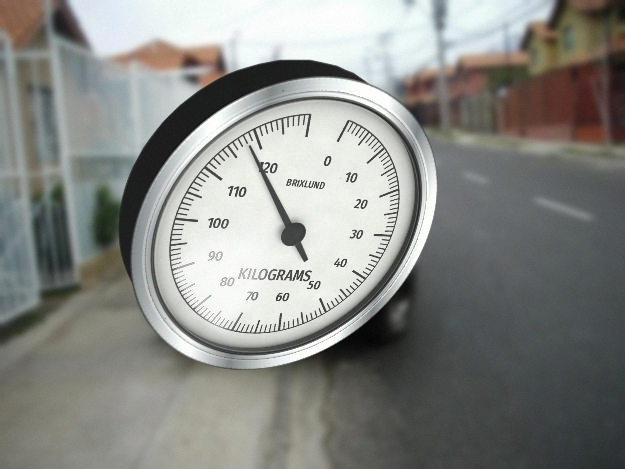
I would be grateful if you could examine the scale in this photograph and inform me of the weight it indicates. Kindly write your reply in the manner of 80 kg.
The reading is 118 kg
